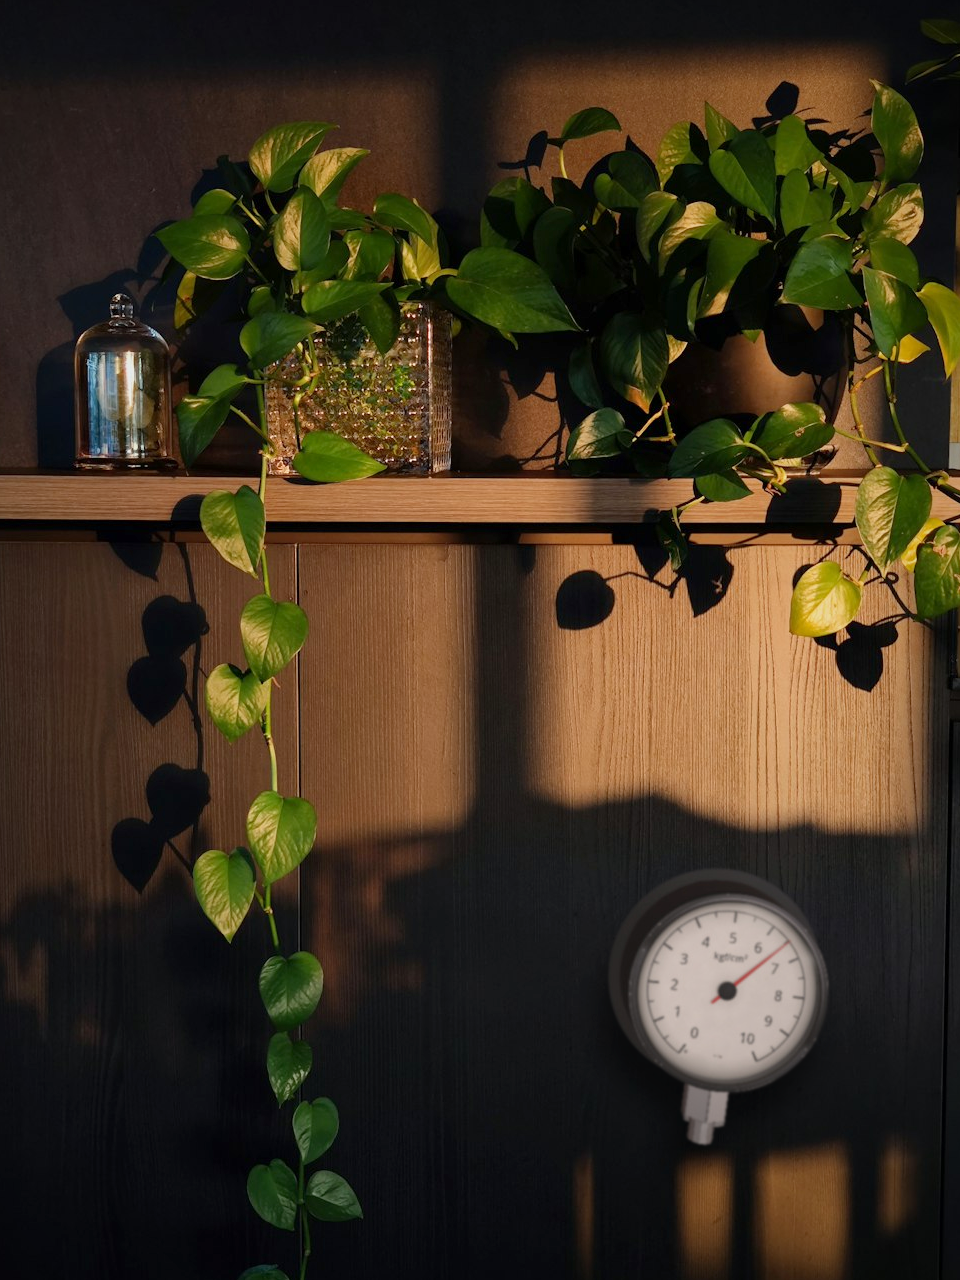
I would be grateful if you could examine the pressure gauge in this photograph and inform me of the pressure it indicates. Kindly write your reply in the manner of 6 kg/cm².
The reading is 6.5 kg/cm²
